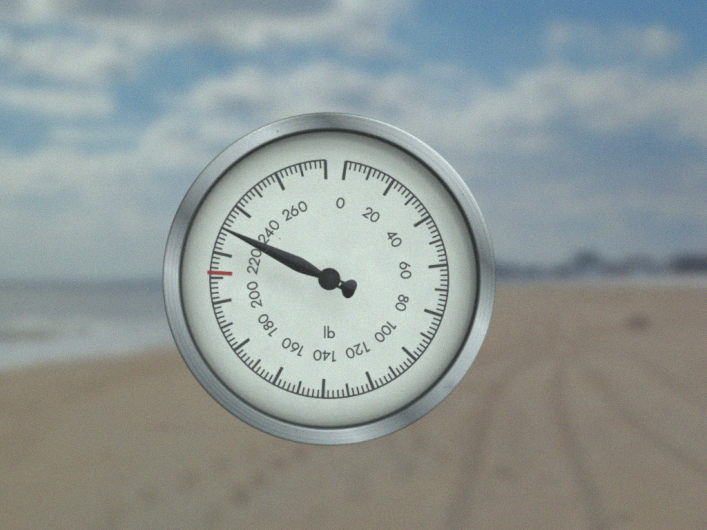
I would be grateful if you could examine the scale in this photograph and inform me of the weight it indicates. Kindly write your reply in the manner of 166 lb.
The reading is 230 lb
